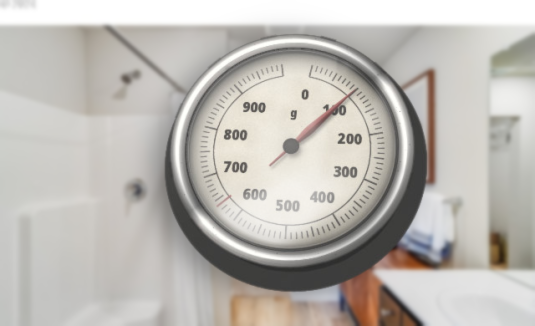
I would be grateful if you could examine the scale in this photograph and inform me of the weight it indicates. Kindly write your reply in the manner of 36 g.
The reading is 100 g
